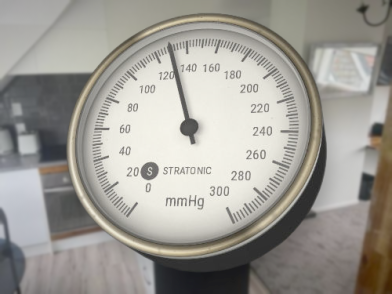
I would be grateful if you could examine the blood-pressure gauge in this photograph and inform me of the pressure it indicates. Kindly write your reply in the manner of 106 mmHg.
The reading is 130 mmHg
